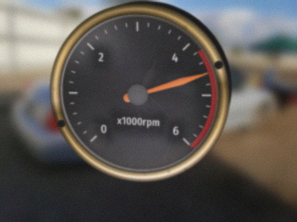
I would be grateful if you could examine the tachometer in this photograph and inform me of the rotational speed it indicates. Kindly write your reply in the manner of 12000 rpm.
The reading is 4600 rpm
